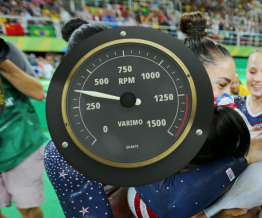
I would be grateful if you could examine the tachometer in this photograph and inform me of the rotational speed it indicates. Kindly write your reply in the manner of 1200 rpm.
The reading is 350 rpm
